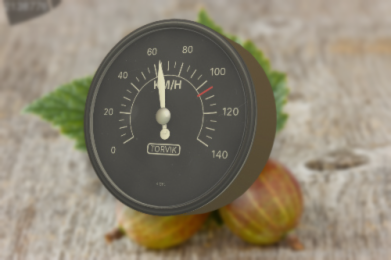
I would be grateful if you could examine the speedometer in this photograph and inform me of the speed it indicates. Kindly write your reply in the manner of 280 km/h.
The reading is 65 km/h
